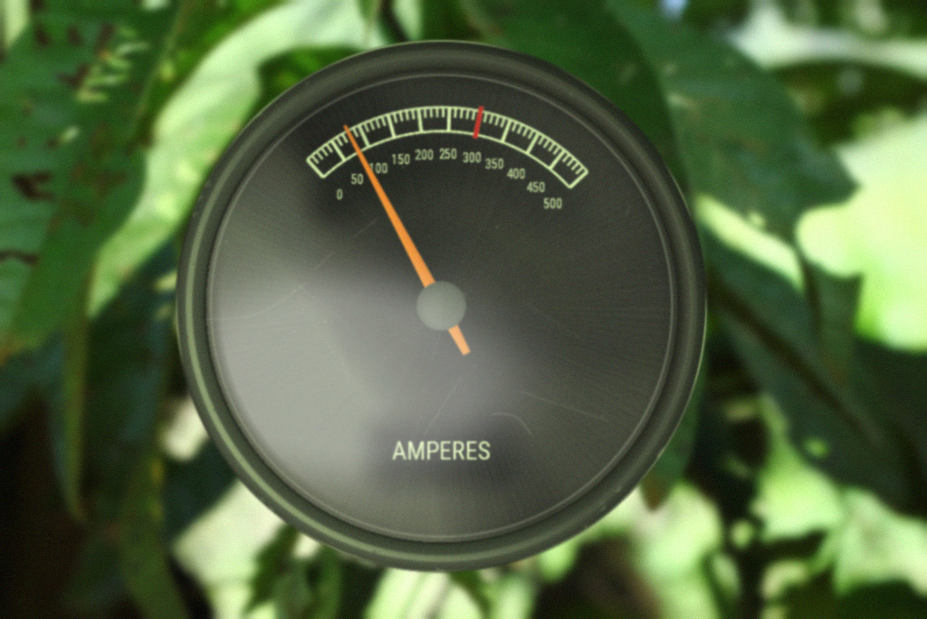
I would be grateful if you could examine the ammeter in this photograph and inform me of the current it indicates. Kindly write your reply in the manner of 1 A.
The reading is 80 A
